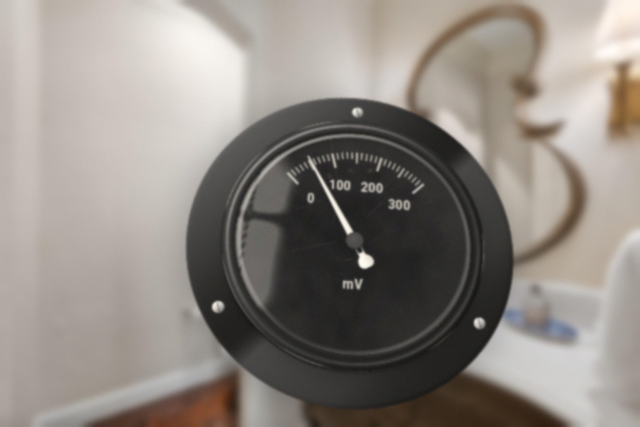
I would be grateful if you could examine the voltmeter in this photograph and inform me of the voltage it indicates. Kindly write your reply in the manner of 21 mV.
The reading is 50 mV
